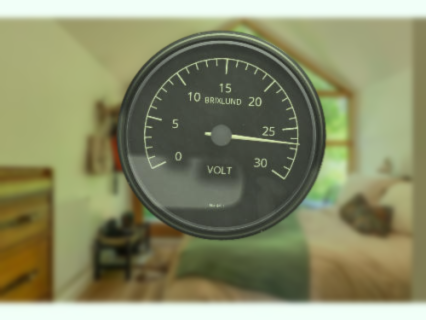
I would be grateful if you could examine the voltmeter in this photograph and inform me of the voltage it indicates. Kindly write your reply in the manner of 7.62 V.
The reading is 26.5 V
